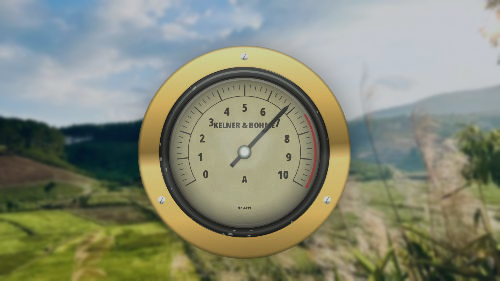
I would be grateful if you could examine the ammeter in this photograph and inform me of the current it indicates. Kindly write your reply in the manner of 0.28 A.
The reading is 6.8 A
